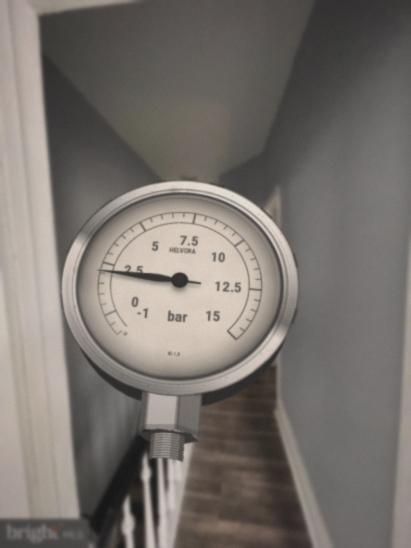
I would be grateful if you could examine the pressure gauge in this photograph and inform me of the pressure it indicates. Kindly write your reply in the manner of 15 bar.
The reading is 2 bar
